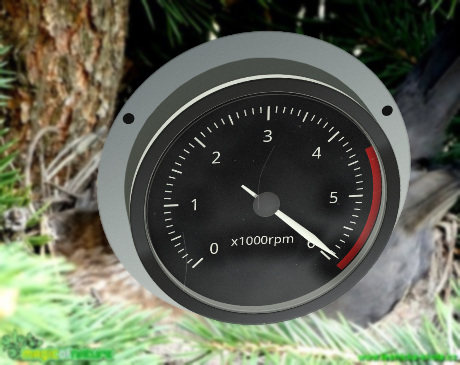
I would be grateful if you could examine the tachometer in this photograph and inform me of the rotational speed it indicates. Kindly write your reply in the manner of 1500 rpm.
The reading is 5900 rpm
